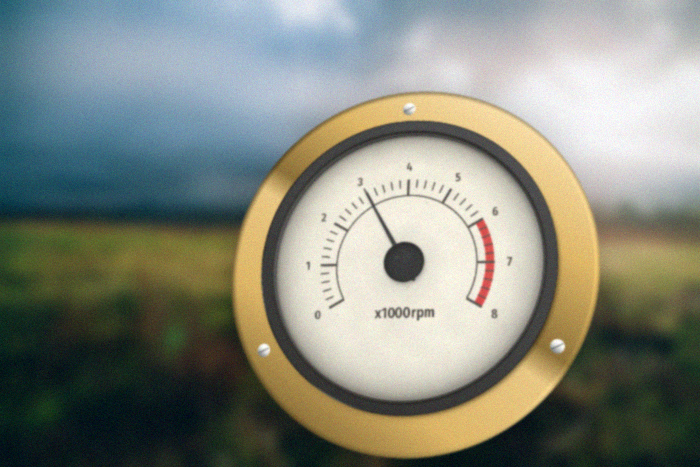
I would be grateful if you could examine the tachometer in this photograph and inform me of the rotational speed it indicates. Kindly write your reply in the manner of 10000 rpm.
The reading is 3000 rpm
